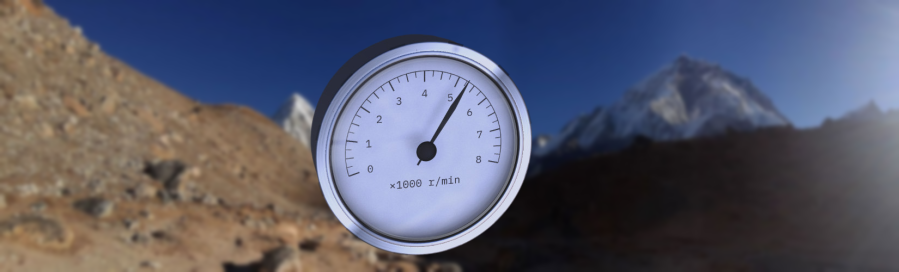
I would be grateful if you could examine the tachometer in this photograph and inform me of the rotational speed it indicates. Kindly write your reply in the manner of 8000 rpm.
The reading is 5250 rpm
